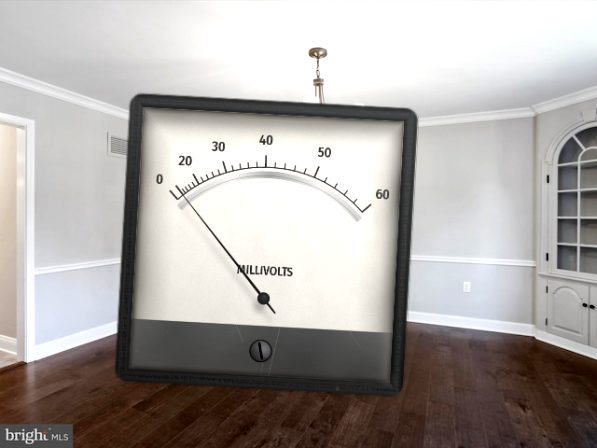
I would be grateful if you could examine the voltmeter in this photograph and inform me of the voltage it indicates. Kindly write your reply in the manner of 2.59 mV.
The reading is 10 mV
